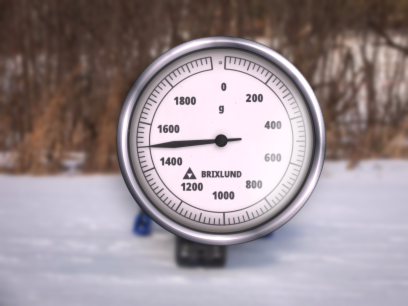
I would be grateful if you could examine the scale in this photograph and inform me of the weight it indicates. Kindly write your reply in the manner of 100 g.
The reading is 1500 g
